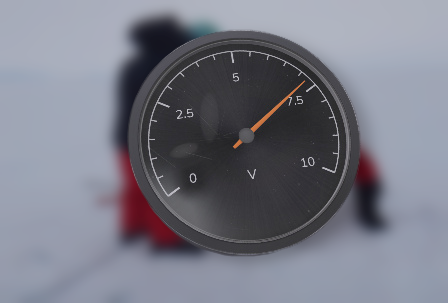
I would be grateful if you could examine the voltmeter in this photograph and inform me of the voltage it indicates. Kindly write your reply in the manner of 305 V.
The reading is 7.25 V
